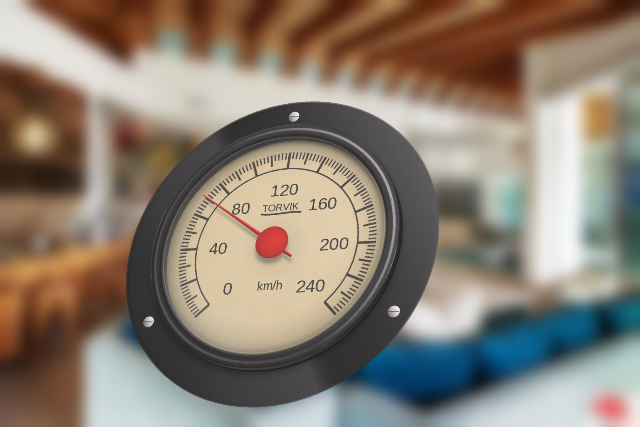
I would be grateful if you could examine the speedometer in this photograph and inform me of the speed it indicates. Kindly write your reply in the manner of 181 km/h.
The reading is 70 km/h
